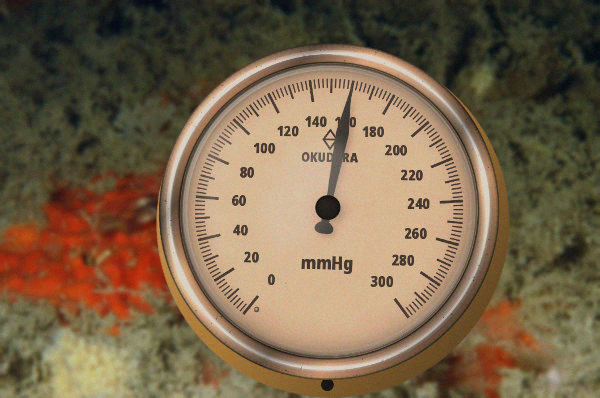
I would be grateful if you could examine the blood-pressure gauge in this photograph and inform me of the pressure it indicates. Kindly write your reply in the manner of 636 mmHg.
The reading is 160 mmHg
